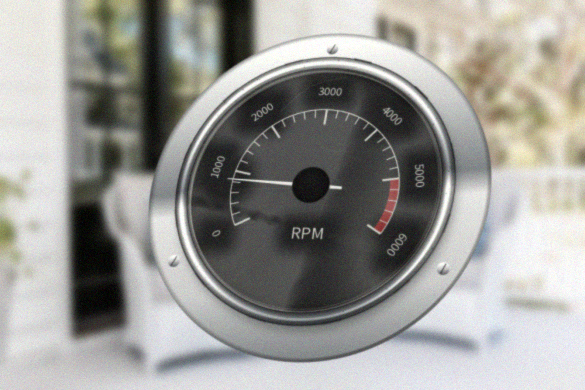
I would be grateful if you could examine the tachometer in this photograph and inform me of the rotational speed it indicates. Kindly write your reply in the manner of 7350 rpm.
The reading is 800 rpm
